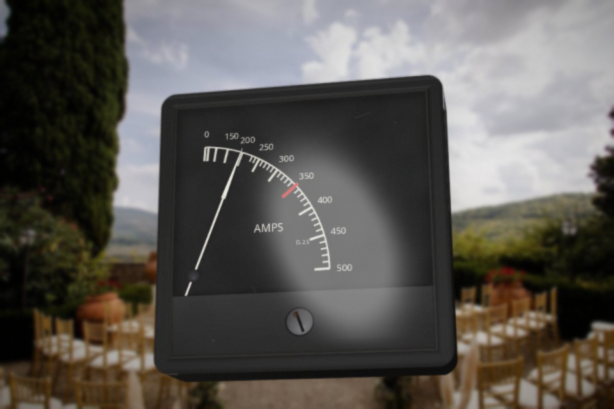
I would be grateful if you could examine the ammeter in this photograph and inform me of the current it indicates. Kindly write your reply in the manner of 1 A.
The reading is 200 A
